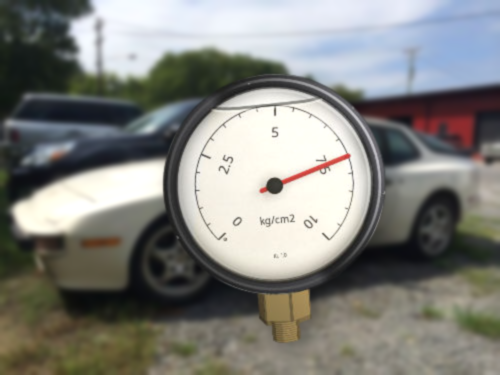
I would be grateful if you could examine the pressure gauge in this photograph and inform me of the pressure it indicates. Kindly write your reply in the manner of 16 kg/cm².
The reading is 7.5 kg/cm²
